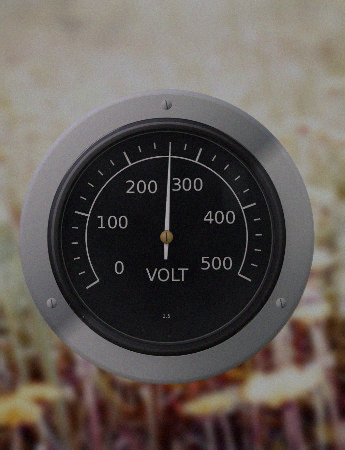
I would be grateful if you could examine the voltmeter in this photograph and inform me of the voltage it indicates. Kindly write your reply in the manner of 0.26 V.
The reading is 260 V
